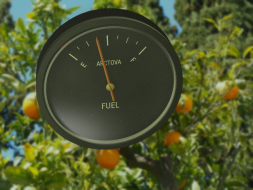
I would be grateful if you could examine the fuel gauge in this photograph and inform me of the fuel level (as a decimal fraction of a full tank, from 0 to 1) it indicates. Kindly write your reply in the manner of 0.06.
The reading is 0.375
